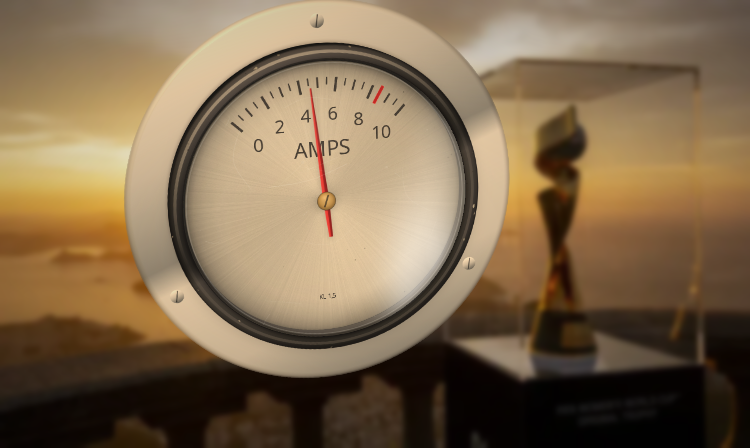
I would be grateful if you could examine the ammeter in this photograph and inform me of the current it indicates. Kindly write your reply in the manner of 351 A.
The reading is 4.5 A
